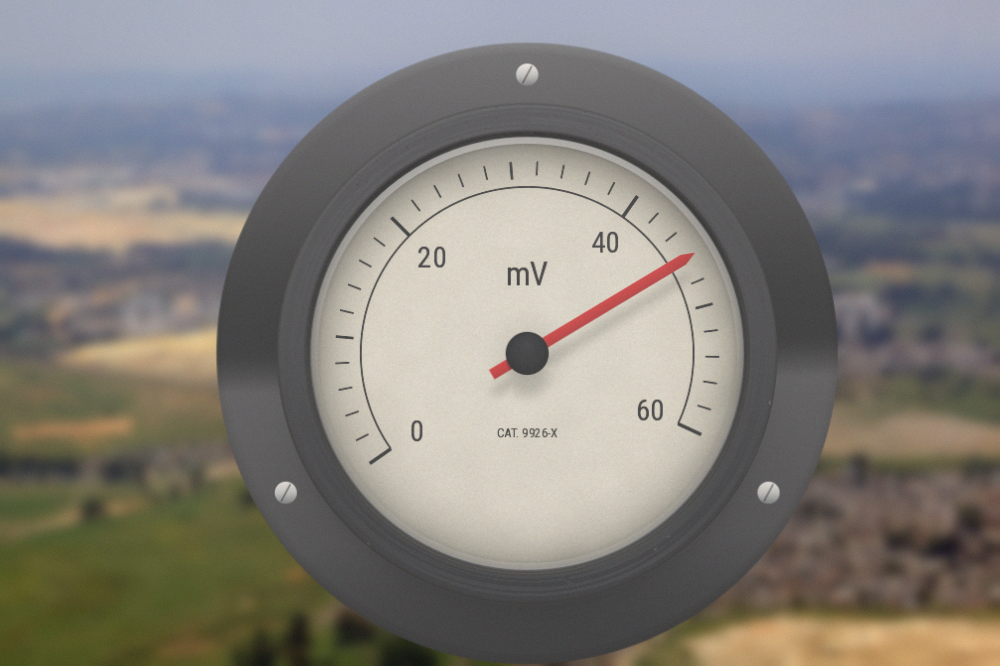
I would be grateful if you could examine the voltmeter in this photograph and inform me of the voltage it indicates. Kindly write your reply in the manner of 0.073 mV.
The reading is 46 mV
